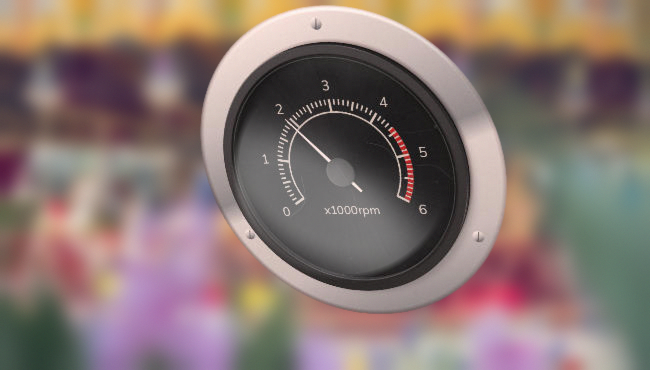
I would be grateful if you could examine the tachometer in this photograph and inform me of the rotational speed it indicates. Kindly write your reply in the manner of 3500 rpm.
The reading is 2000 rpm
